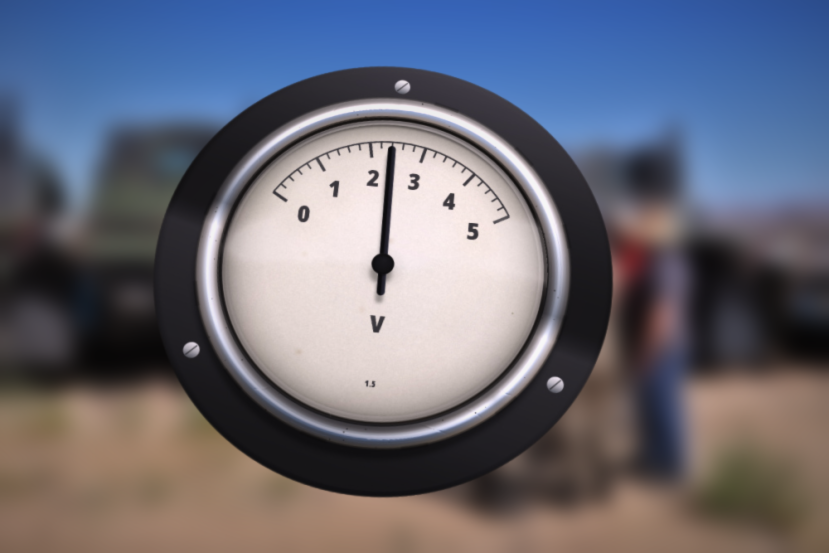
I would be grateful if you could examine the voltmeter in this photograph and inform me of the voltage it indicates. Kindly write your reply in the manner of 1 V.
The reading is 2.4 V
